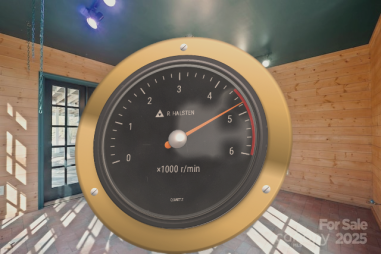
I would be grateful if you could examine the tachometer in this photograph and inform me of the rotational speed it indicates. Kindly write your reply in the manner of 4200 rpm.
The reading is 4800 rpm
